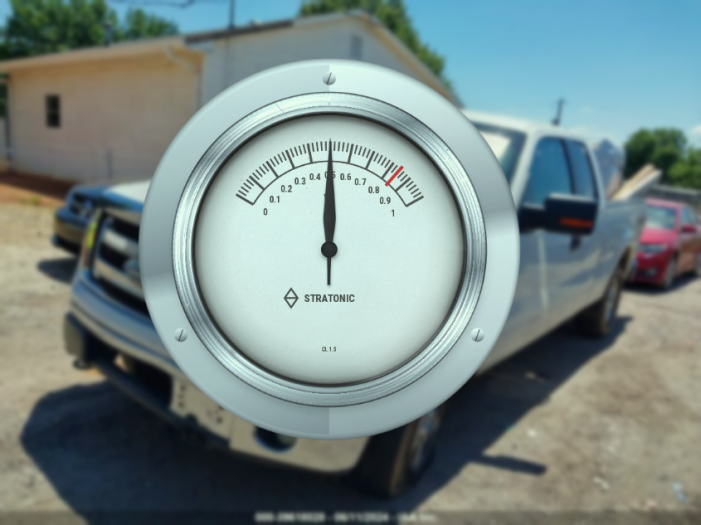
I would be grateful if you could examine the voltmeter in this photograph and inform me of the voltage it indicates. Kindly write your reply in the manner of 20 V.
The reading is 0.5 V
